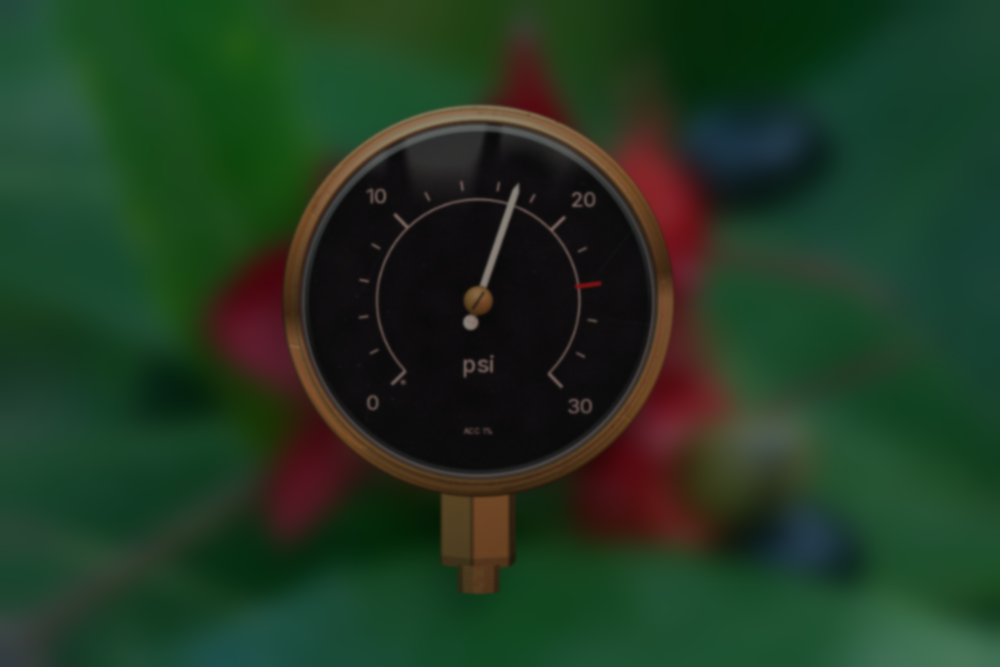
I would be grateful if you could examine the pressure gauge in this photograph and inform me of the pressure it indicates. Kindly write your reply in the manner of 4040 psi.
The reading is 17 psi
